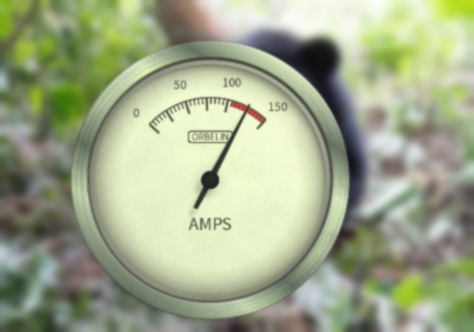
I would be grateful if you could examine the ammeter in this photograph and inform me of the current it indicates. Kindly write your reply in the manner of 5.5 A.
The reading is 125 A
